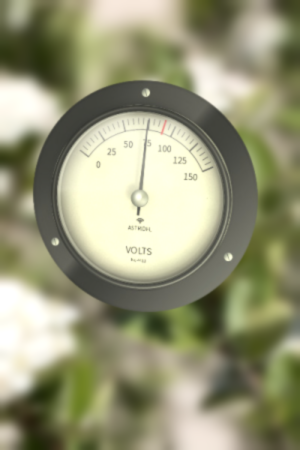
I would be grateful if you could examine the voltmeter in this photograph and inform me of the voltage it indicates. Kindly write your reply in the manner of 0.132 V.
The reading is 75 V
